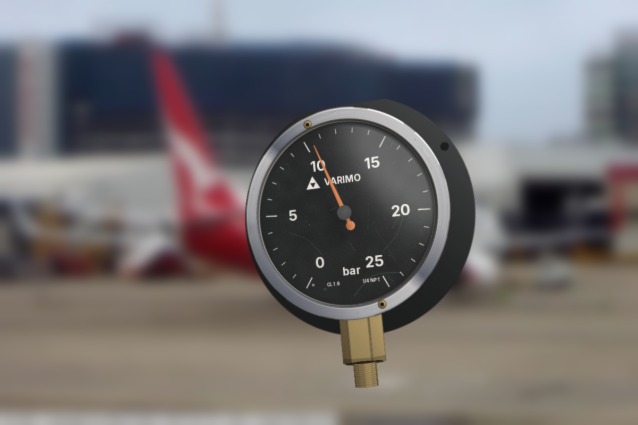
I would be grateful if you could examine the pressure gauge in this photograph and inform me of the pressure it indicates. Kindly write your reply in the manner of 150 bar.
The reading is 10.5 bar
